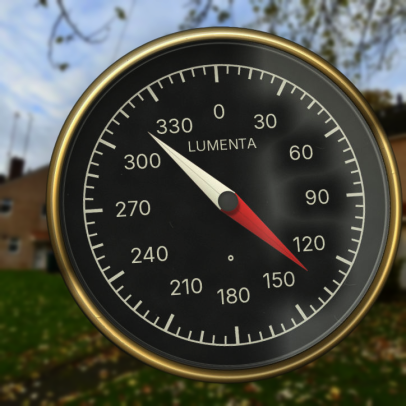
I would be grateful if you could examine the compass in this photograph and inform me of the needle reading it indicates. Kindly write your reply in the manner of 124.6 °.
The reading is 135 °
